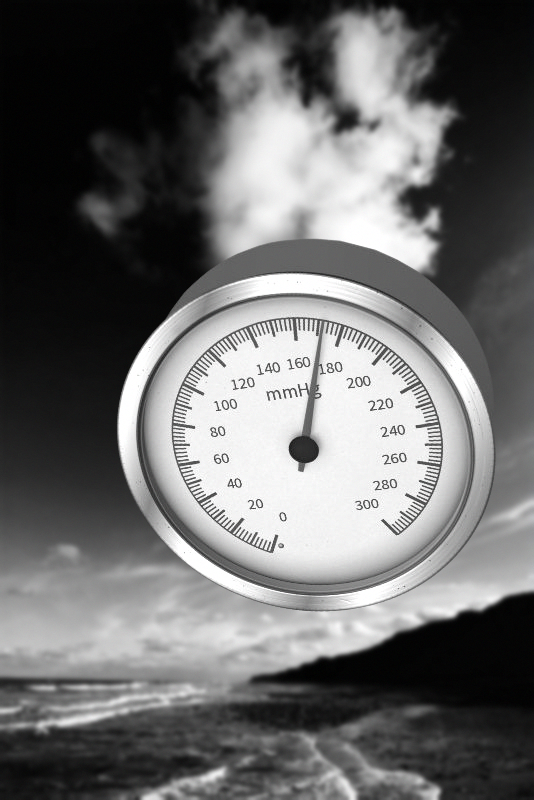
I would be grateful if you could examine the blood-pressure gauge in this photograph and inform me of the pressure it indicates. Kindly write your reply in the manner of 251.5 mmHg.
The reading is 172 mmHg
